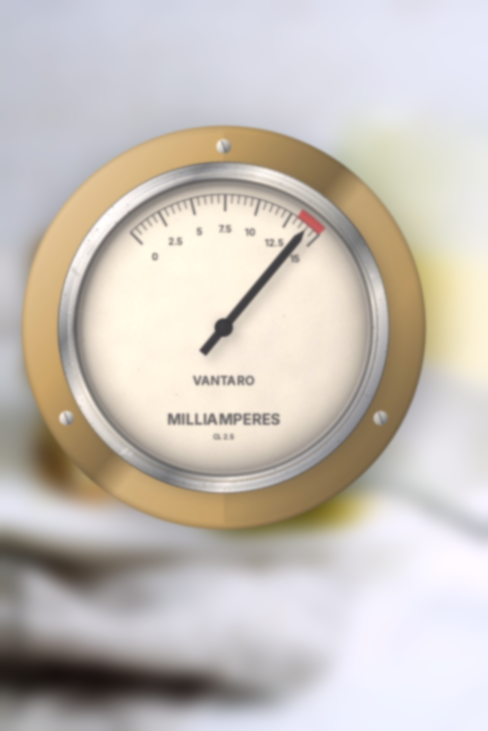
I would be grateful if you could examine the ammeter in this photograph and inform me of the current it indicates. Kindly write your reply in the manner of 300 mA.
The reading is 14 mA
